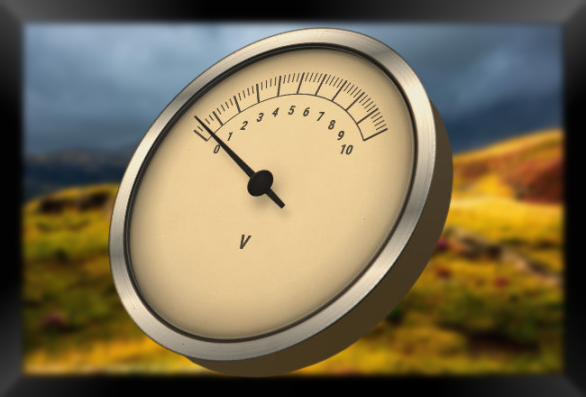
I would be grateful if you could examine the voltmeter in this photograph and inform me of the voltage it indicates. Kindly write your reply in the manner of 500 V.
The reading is 0.4 V
